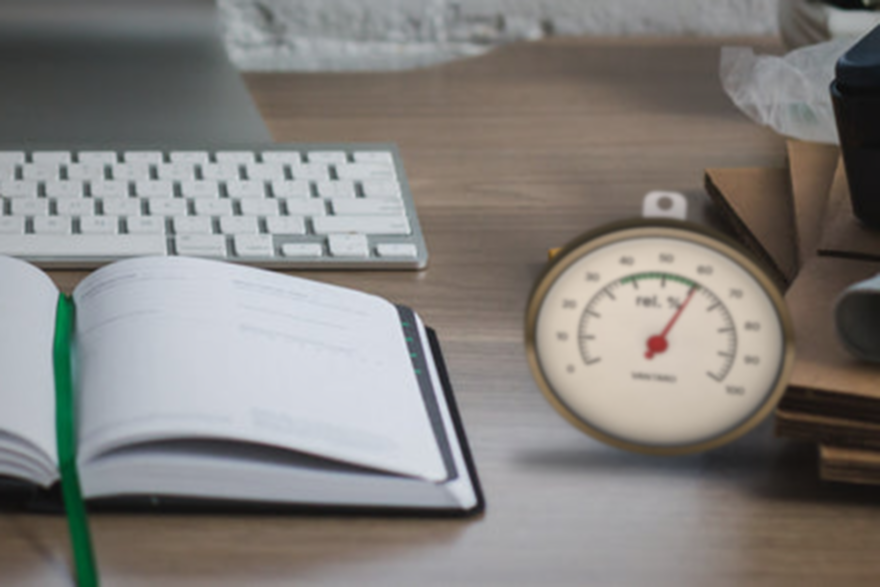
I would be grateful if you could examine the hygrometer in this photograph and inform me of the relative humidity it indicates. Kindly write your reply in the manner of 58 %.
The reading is 60 %
